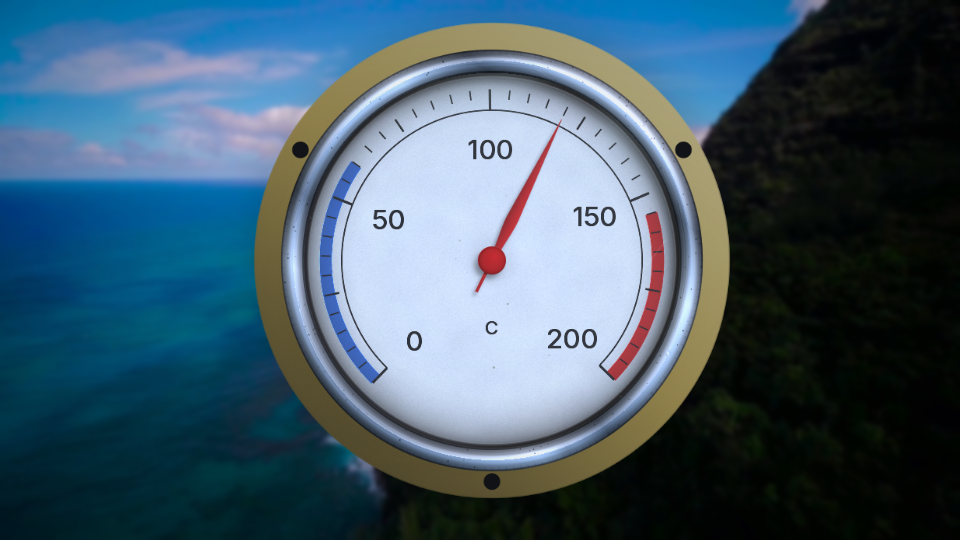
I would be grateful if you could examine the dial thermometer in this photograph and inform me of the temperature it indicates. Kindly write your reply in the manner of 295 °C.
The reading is 120 °C
